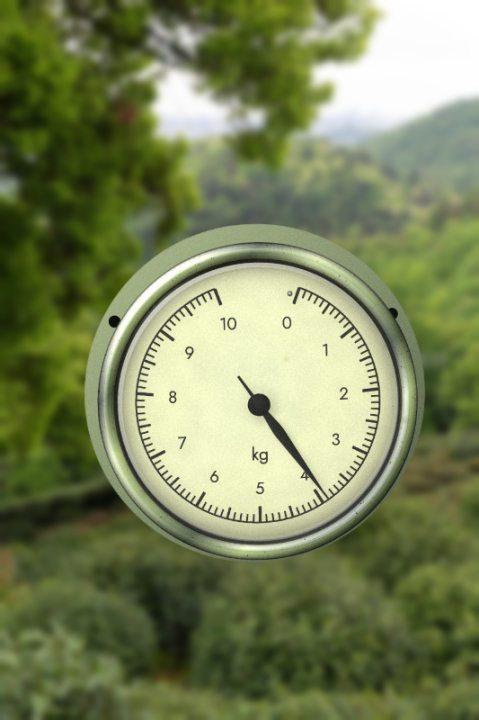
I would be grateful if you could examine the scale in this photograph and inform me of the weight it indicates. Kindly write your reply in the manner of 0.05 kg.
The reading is 3.9 kg
